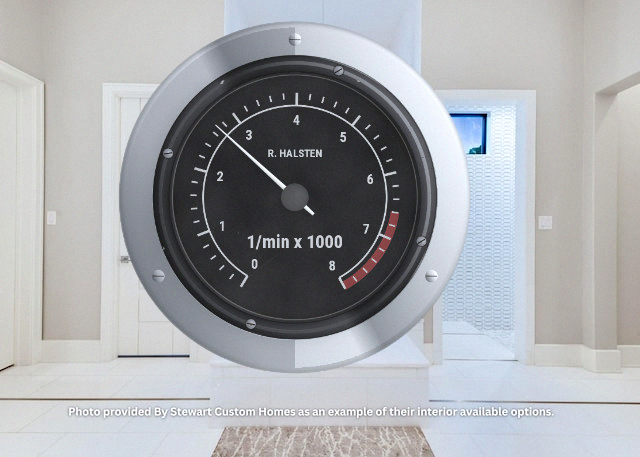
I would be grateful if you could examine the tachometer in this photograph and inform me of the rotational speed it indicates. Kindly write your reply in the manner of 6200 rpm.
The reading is 2700 rpm
